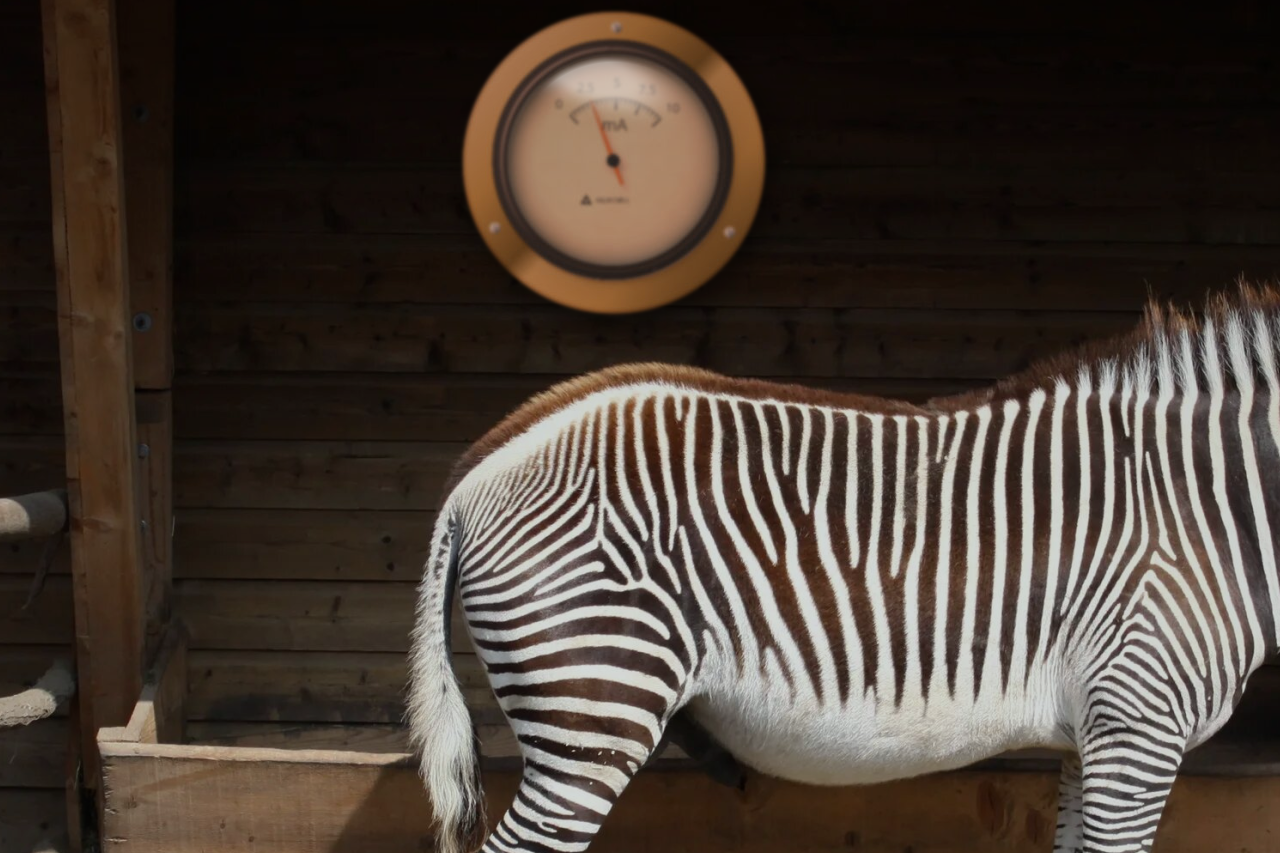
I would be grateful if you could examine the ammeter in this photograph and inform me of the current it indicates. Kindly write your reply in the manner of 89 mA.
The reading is 2.5 mA
